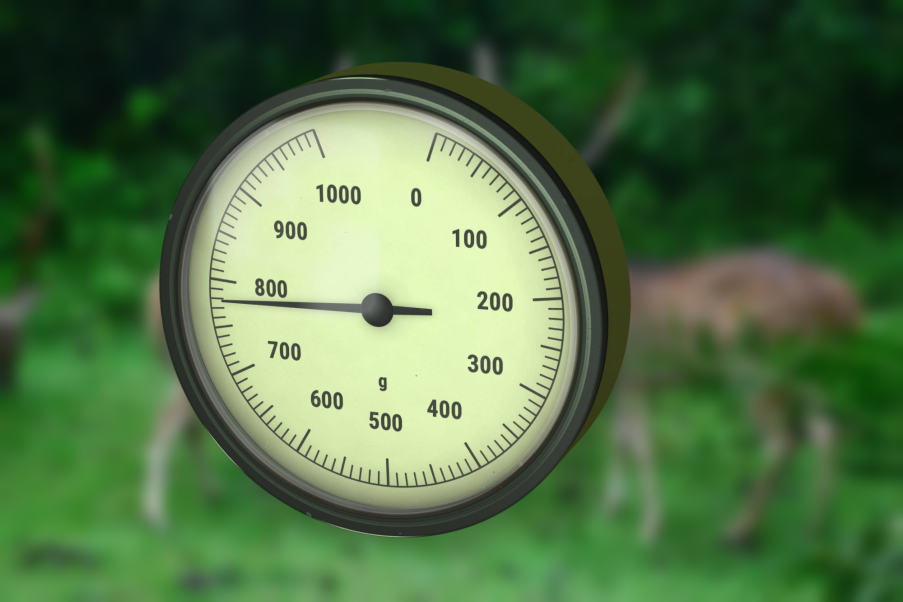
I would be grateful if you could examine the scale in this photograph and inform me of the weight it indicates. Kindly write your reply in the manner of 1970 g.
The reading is 780 g
